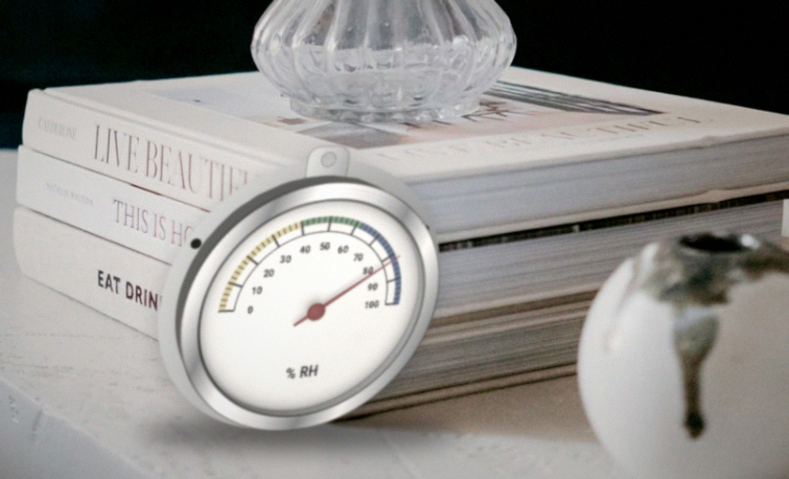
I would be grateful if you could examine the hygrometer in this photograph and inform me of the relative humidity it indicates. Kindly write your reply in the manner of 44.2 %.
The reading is 80 %
